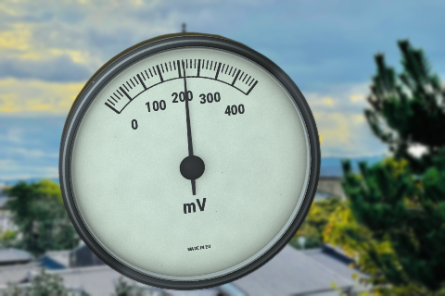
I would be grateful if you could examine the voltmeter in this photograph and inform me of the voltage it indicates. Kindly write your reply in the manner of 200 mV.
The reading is 210 mV
